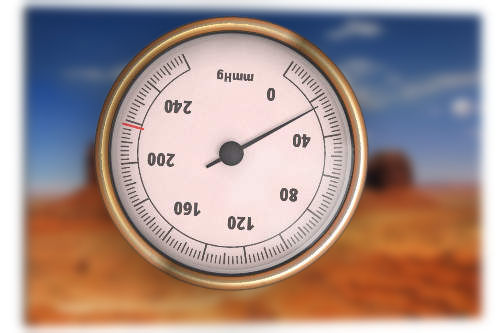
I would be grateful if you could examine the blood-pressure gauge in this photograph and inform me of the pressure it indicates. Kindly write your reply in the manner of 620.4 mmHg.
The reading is 24 mmHg
